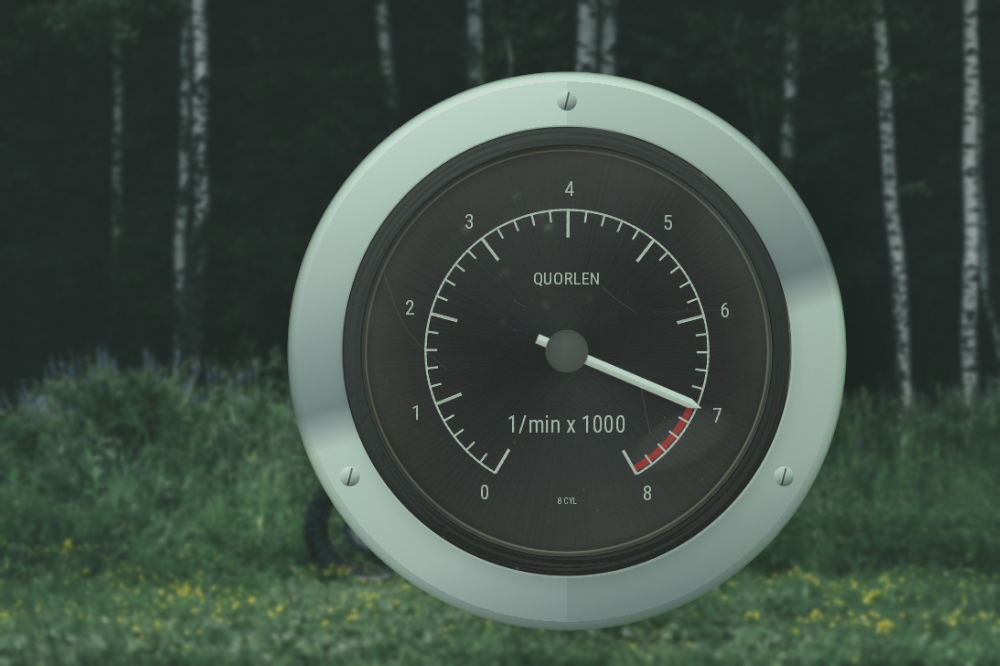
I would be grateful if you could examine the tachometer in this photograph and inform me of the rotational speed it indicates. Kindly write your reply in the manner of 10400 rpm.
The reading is 7000 rpm
